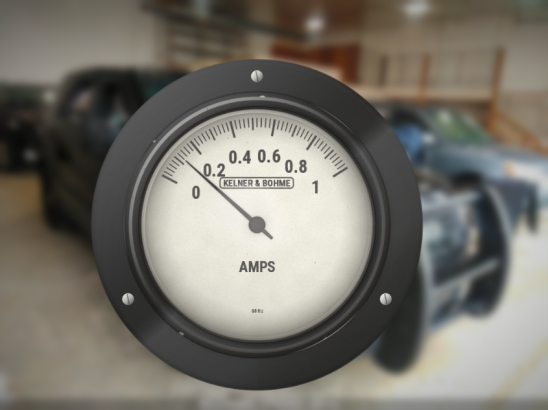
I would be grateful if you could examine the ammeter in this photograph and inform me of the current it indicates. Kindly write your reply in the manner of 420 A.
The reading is 0.12 A
